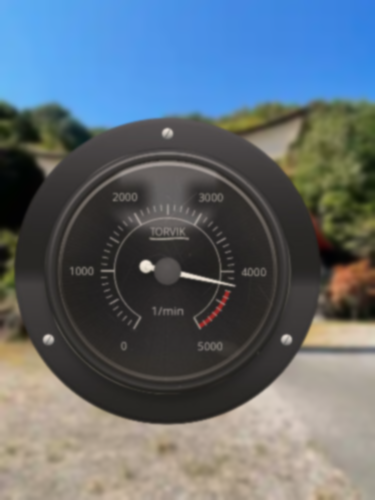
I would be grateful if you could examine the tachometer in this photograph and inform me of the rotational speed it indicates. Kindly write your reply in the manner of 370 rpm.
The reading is 4200 rpm
